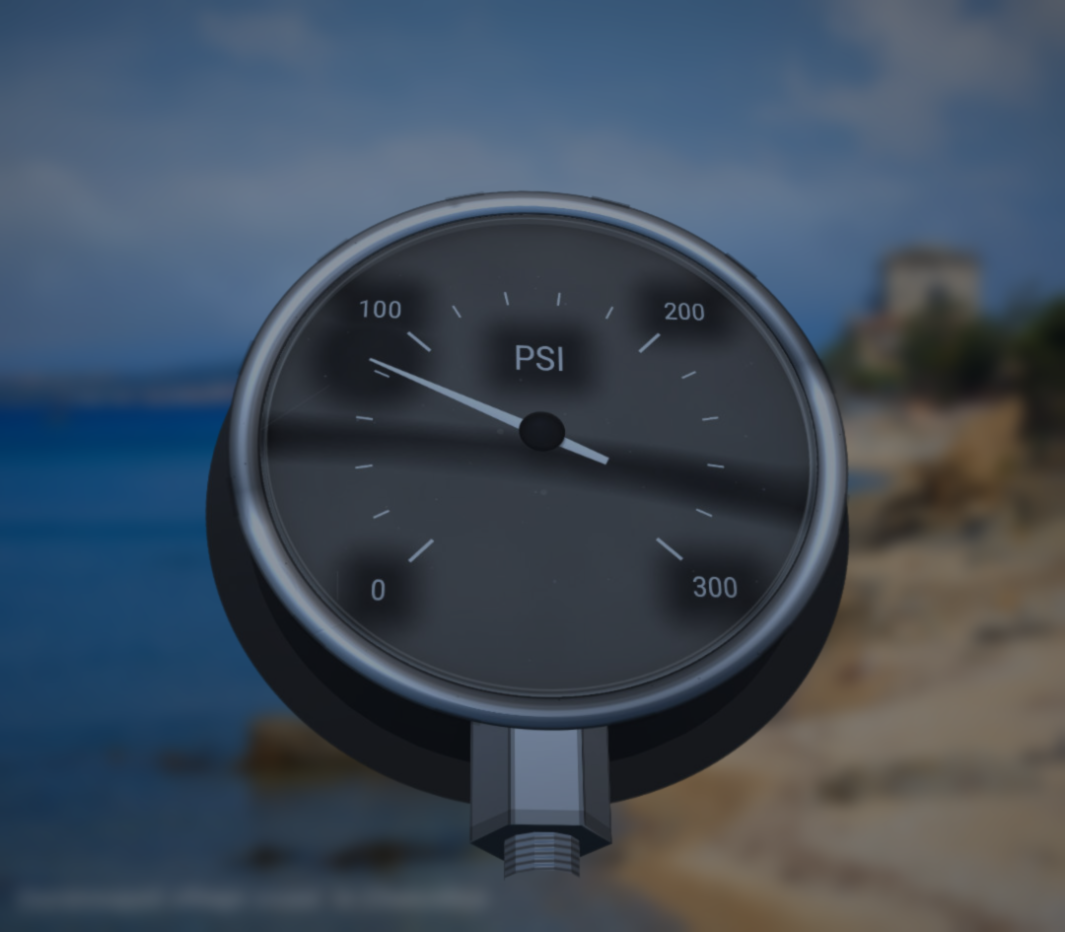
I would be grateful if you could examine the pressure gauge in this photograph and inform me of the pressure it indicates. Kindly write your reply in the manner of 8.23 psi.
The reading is 80 psi
